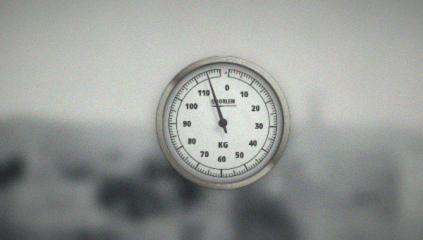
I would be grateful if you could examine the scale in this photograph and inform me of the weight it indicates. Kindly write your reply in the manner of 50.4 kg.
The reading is 115 kg
